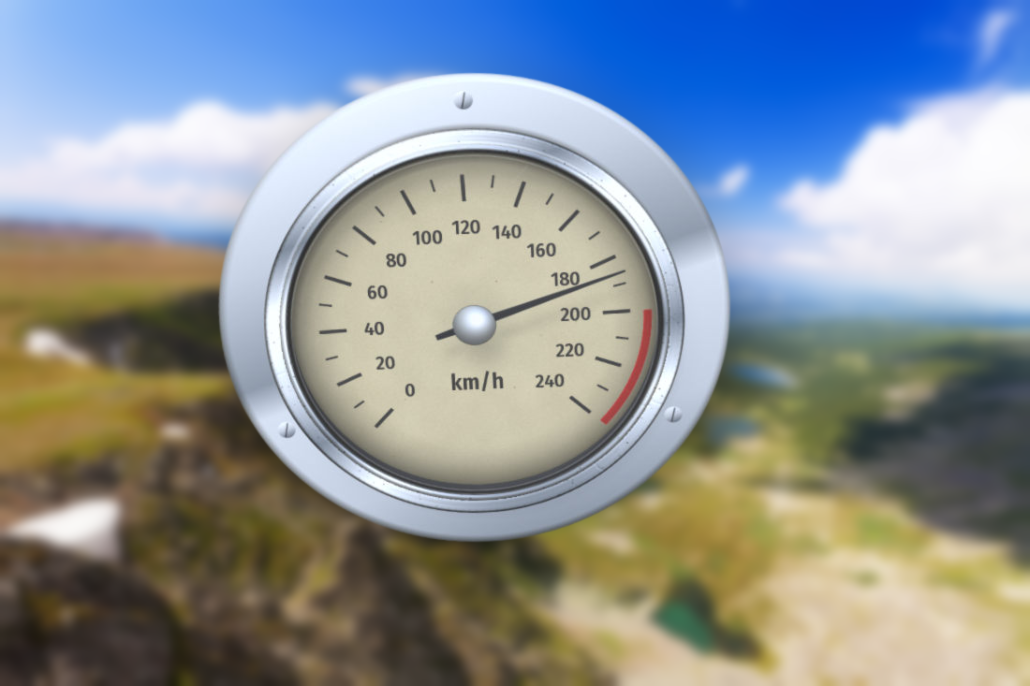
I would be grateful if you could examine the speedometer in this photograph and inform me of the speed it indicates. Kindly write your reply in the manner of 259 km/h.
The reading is 185 km/h
